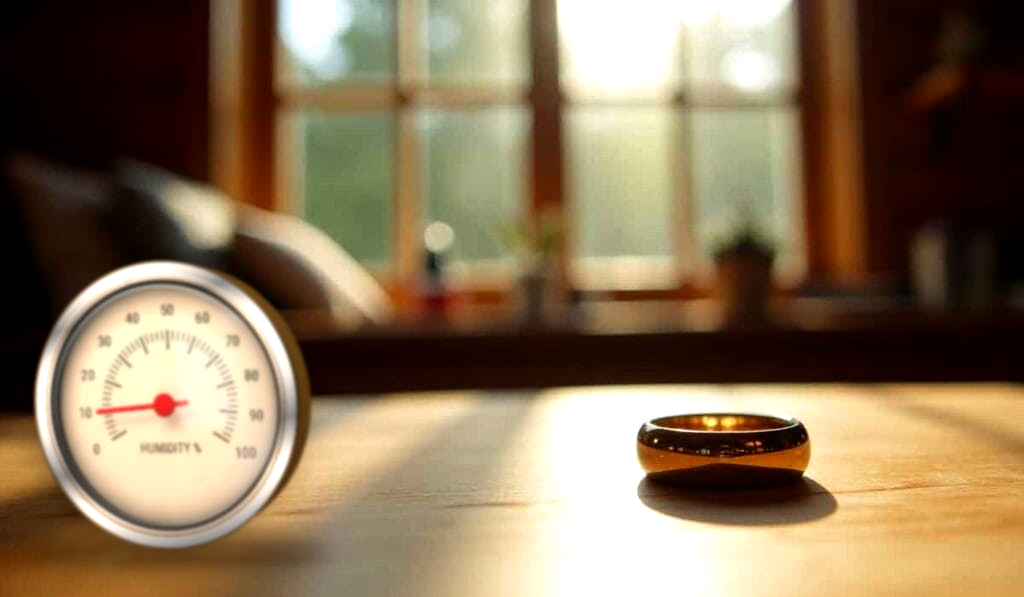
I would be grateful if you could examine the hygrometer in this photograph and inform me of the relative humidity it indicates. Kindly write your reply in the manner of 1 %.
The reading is 10 %
